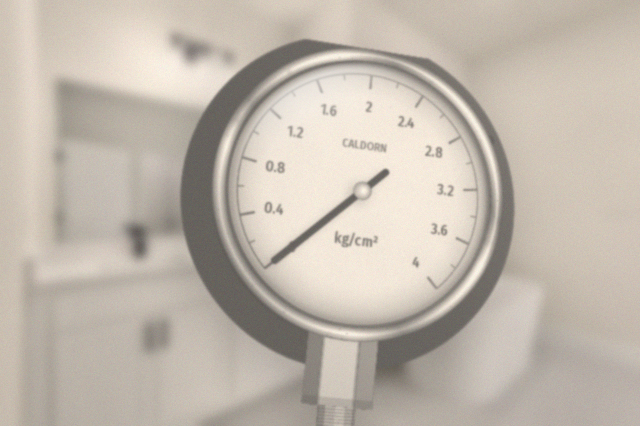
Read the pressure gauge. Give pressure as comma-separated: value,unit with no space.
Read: 0,kg/cm²
